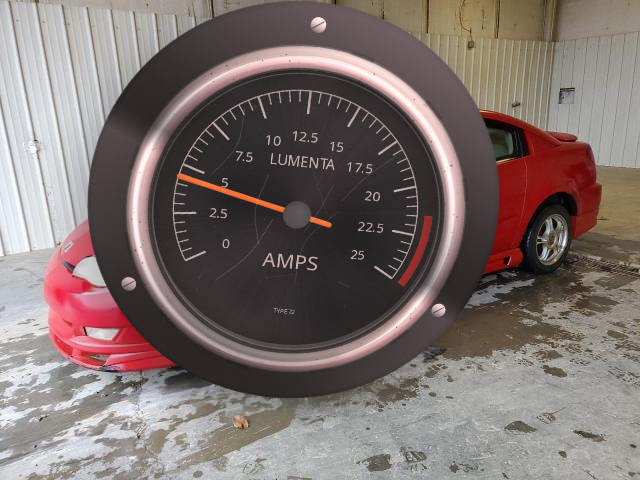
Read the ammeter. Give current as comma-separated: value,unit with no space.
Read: 4.5,A
